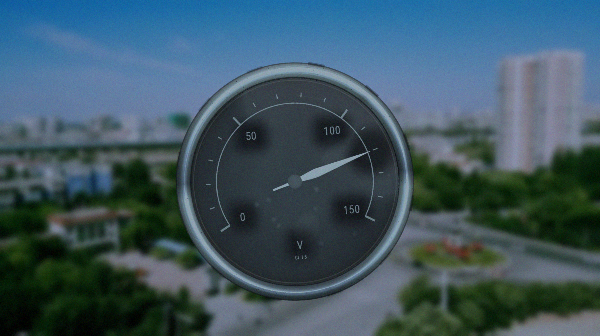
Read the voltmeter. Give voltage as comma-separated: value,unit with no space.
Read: 120,V
